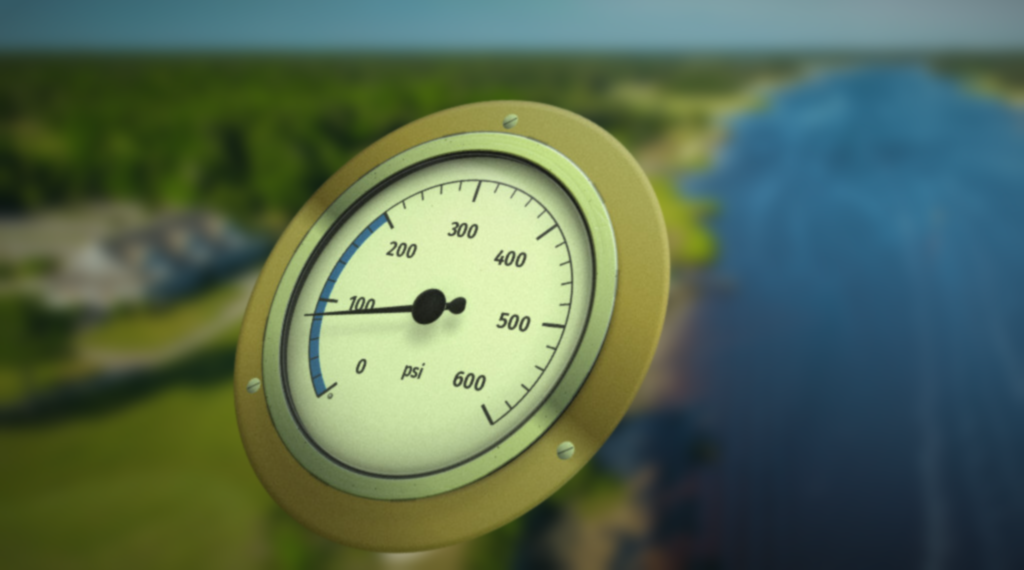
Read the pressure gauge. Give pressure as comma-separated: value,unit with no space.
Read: 80,psi
